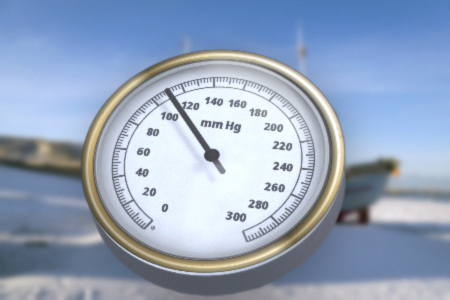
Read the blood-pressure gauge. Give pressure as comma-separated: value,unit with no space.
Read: 110,mmHg
